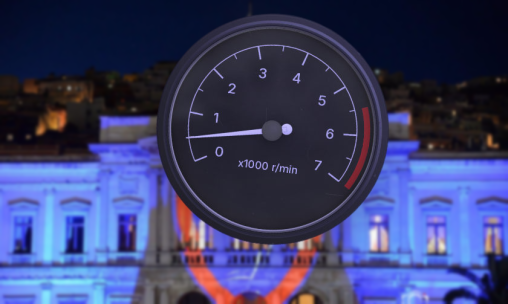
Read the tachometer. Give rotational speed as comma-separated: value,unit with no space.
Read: 500,rpm
